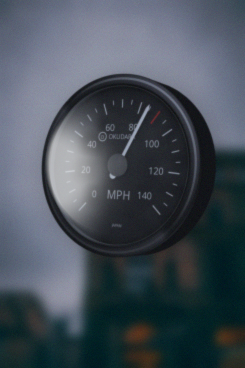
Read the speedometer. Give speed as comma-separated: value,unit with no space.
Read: 85,mph
